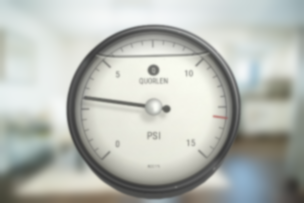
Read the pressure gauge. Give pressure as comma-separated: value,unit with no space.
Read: 3,psi
